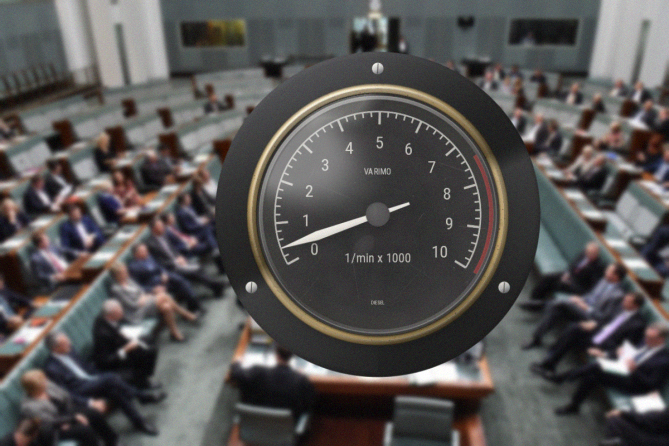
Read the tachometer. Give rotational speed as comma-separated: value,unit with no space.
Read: 400,rpm
